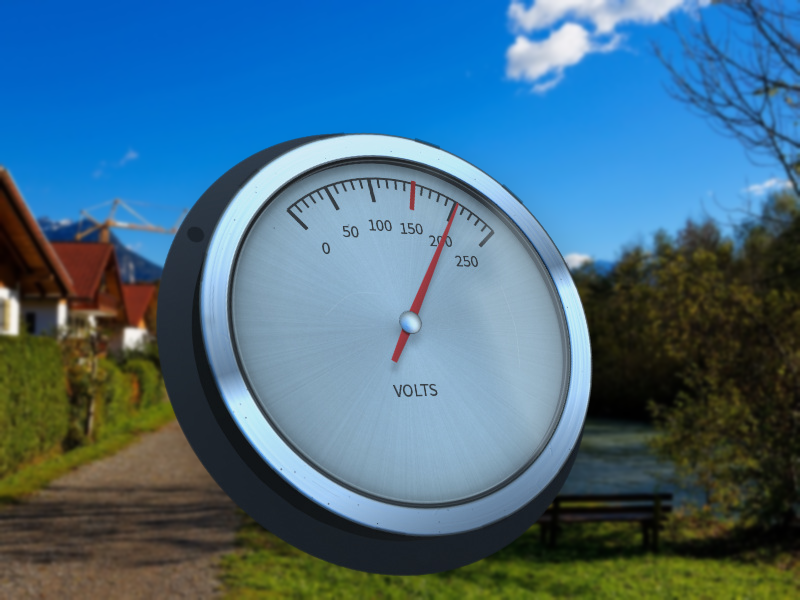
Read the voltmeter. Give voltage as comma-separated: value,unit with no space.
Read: 200,V
